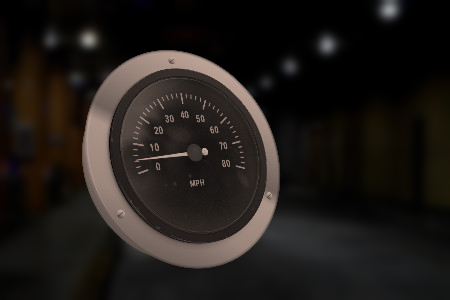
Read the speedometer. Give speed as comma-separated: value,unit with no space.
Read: 4,mph
